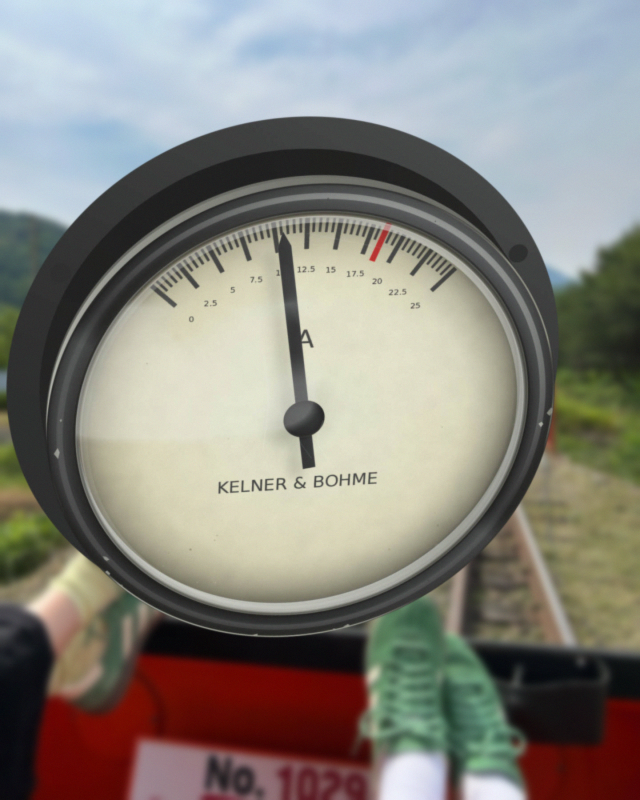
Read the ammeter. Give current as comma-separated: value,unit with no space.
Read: 10.5,A
